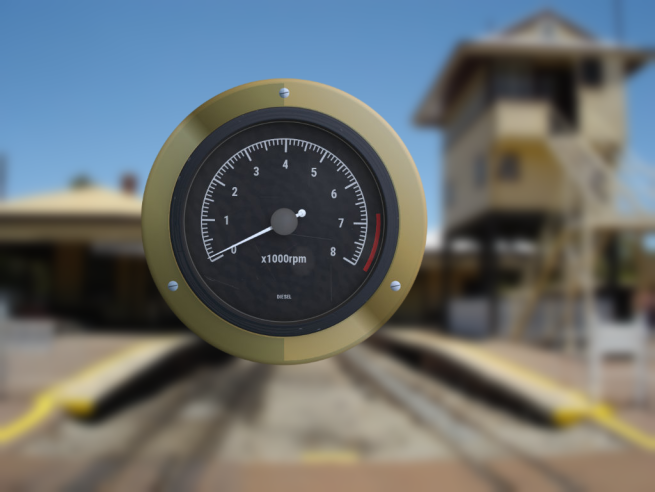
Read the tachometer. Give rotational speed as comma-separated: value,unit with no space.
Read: 100,rpm
